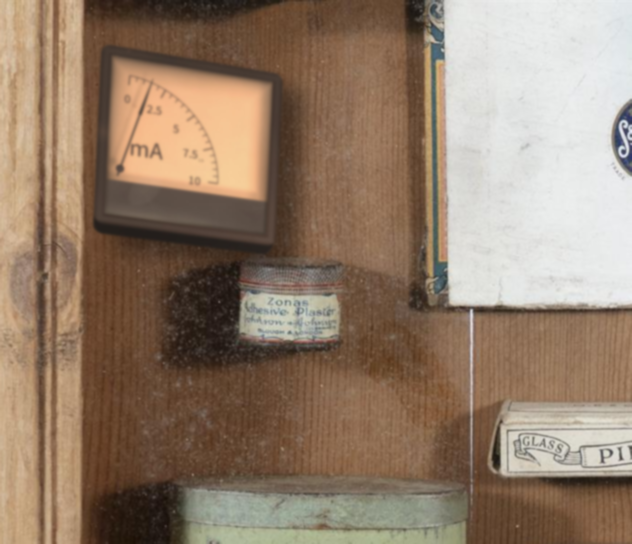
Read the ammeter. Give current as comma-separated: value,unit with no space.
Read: 1.5,mA
